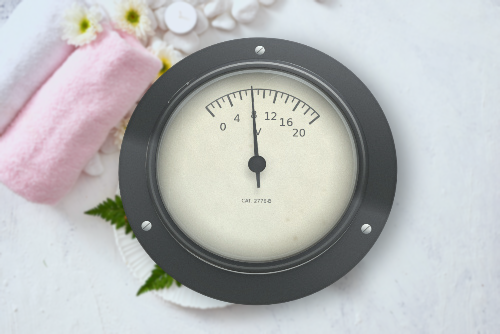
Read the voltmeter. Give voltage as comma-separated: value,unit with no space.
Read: 8,V
